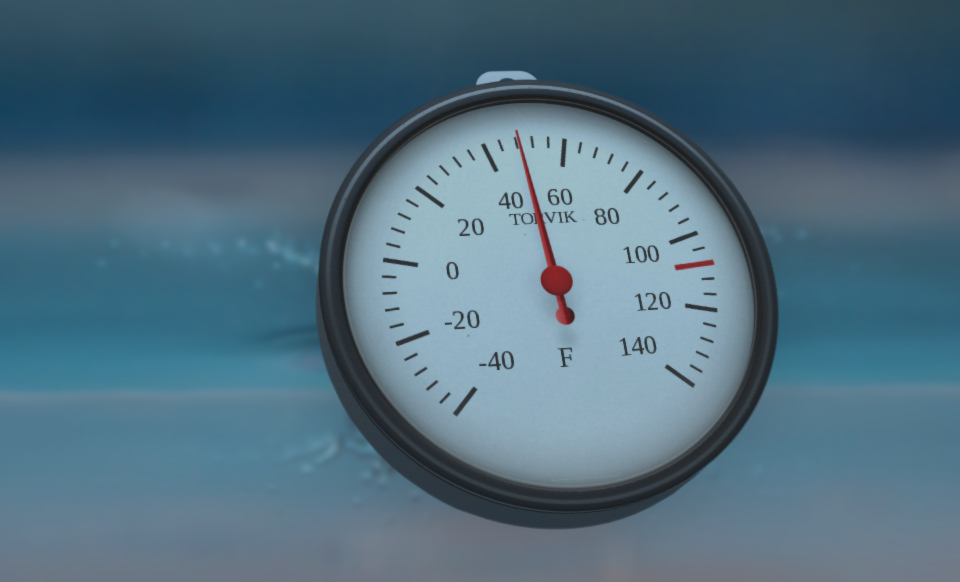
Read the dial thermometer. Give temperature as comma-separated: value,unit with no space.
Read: 48,°F
